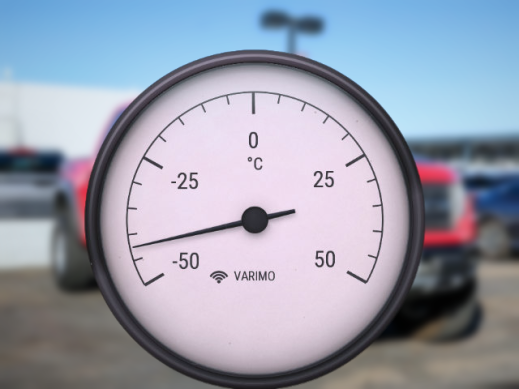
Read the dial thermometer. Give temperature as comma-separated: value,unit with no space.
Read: -42.5,°C
